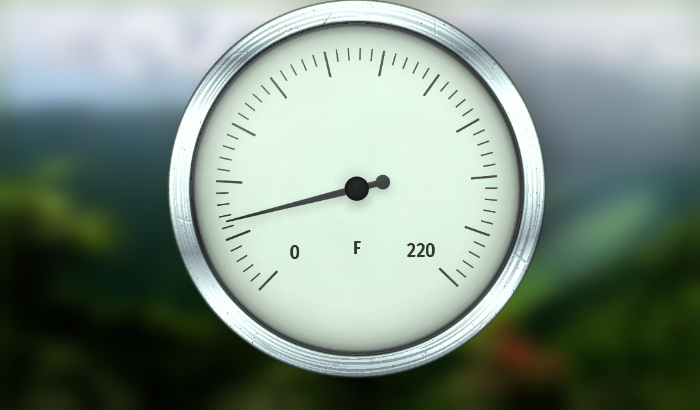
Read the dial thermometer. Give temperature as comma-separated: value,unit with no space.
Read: 26,°F
